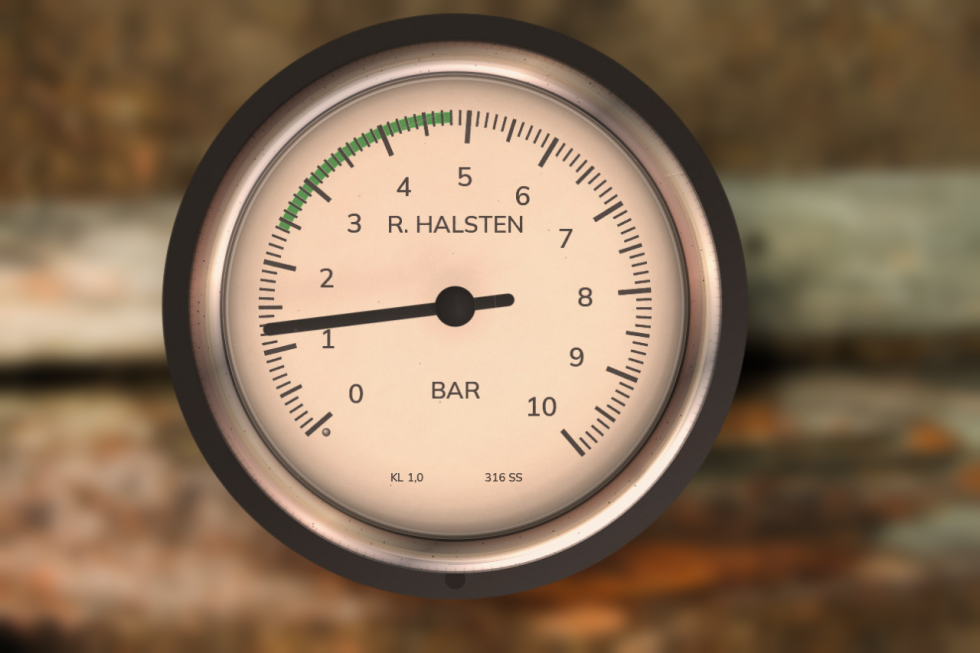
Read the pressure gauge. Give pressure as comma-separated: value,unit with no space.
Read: 1.25,bar
